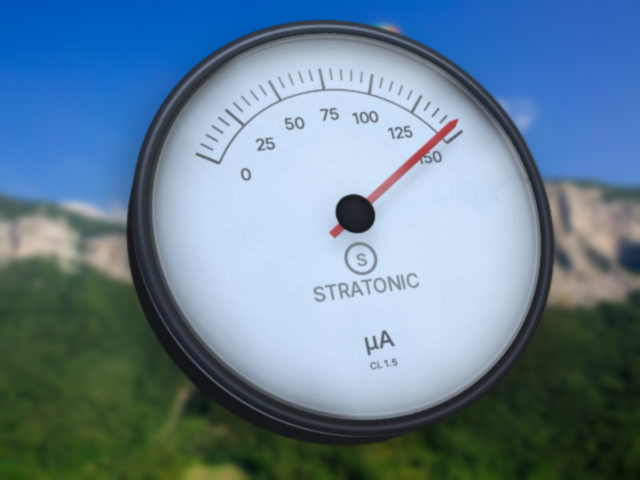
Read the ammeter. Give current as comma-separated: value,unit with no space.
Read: 145,µA
